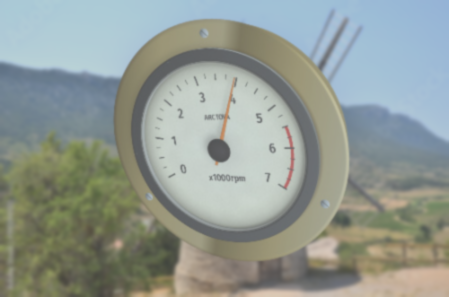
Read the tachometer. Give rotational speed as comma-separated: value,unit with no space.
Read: 4000,rpm
